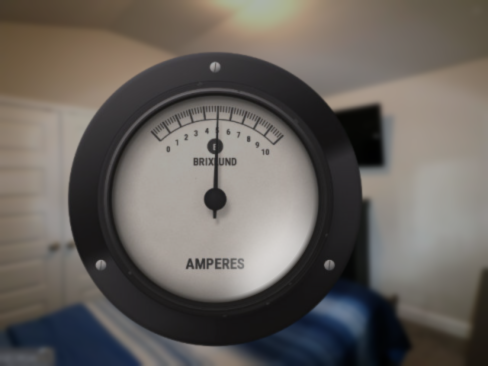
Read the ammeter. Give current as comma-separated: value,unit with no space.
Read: 5,A
